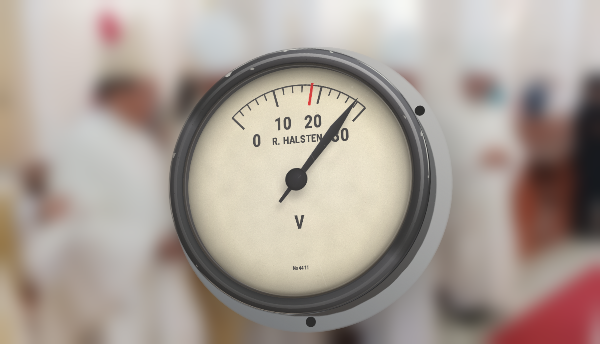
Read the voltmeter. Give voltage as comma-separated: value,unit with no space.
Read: 28,V
